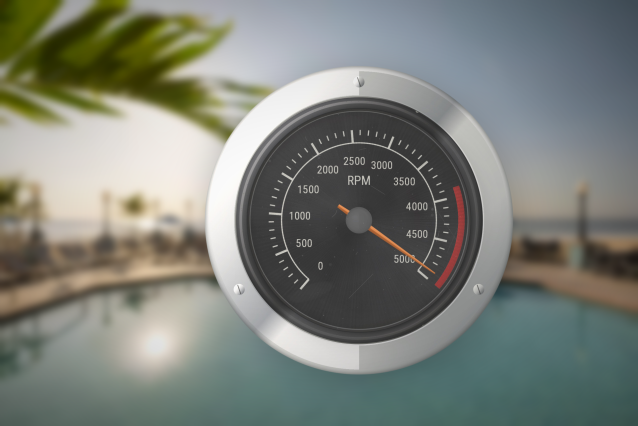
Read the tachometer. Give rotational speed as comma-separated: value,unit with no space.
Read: 4900,rpm
